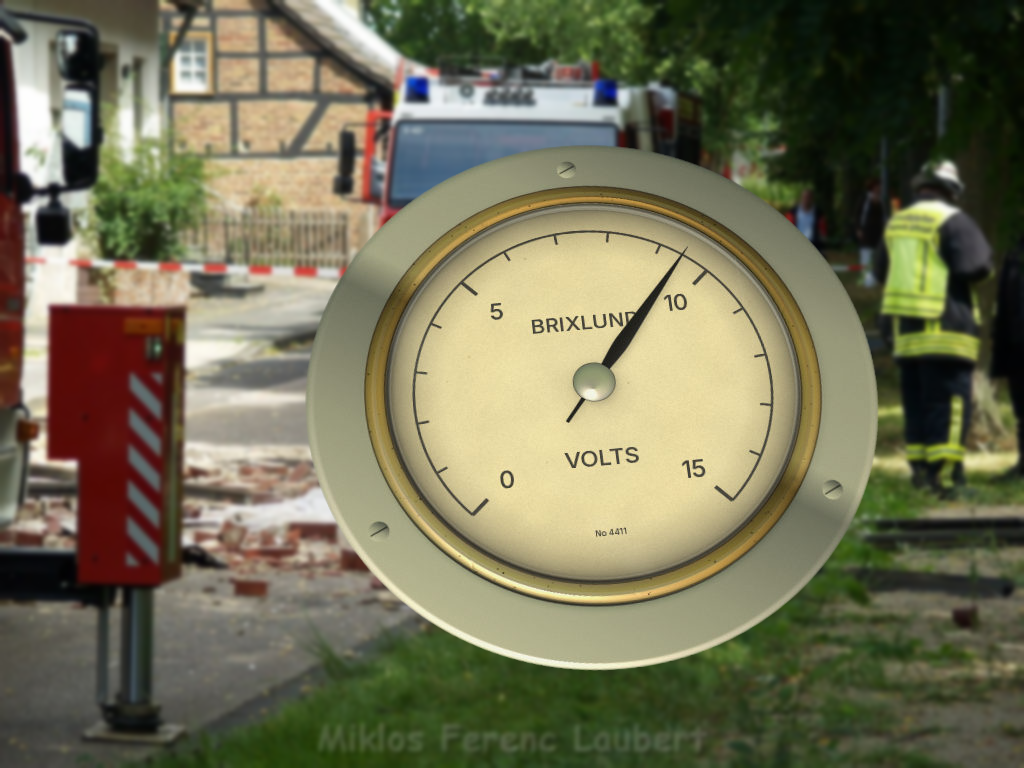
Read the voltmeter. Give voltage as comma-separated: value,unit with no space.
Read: 9.5,V
